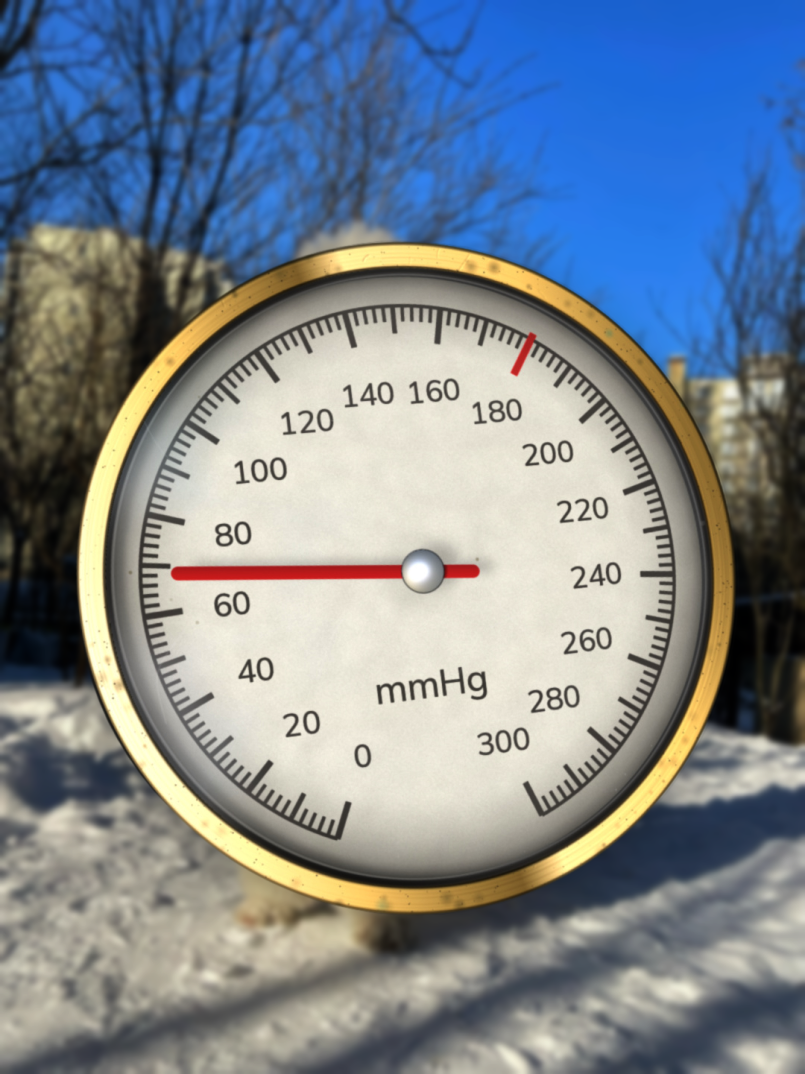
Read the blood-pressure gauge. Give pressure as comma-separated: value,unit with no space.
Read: 68,mmHg
